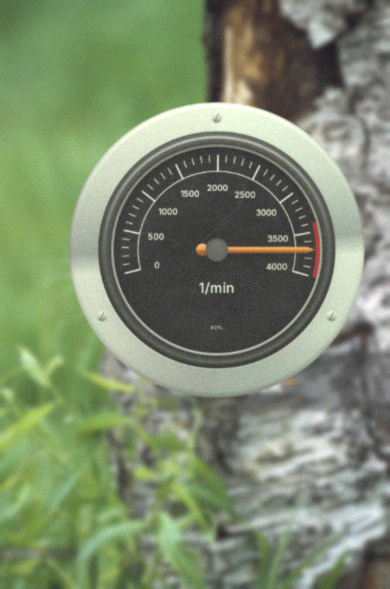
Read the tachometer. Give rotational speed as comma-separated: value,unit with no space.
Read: 3700,rpm
